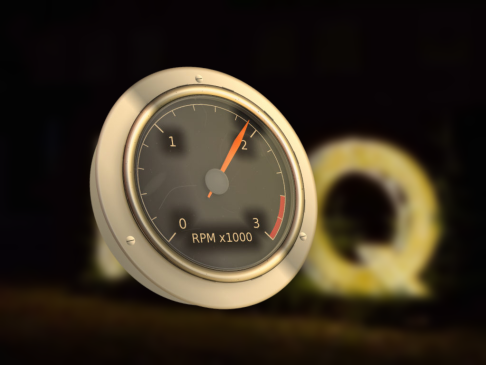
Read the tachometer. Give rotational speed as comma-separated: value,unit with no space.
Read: 1900,rpm
